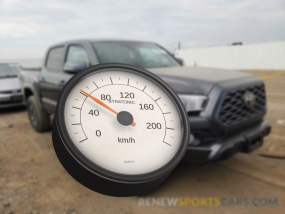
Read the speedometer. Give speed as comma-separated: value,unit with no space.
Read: 60,km/h
